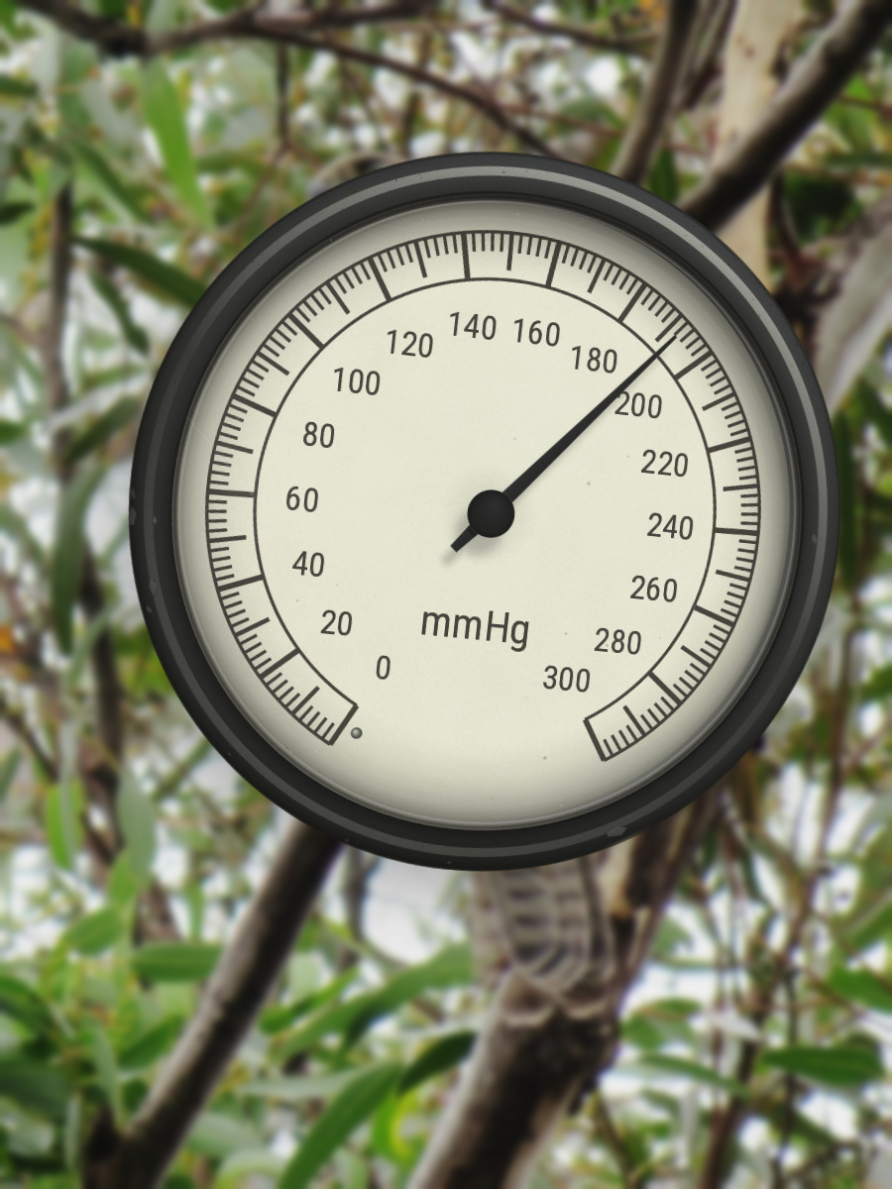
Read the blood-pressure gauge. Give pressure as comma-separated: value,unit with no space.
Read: 192,mmHg
